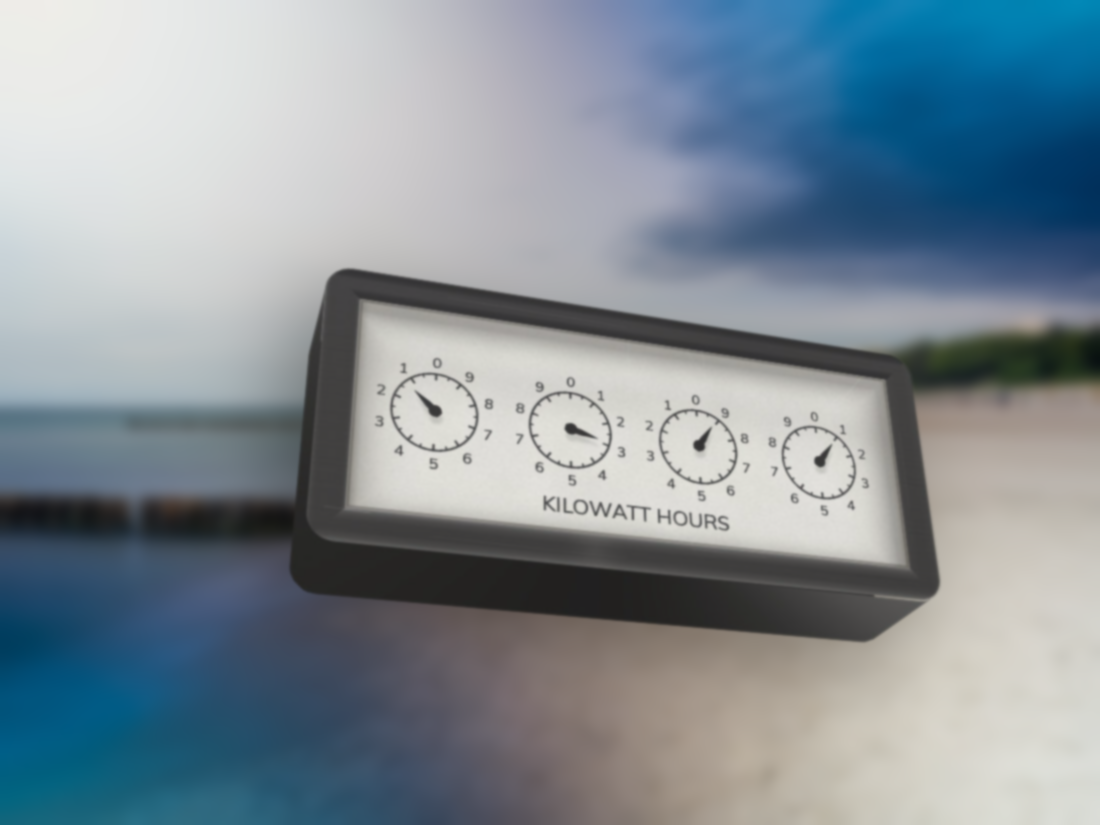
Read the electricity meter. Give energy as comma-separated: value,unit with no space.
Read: 1291,kWh
